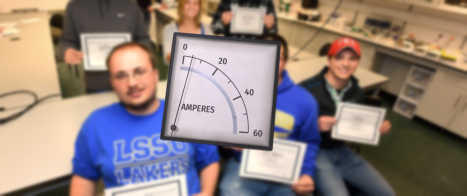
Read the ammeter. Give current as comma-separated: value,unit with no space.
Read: 5,A
